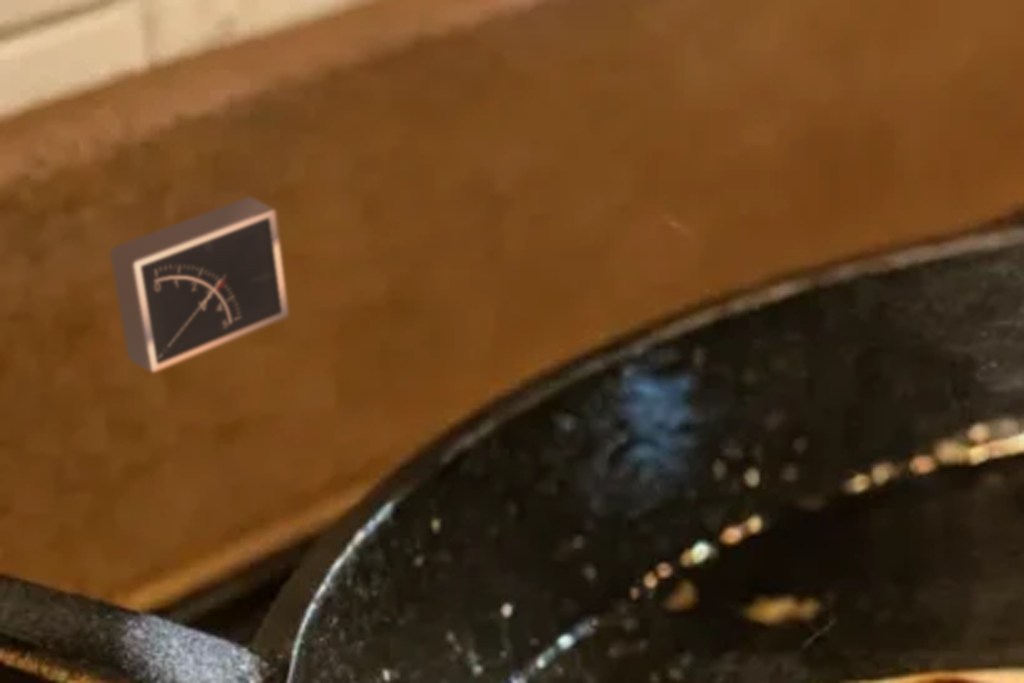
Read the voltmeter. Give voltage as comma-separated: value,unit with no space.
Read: 3,V
